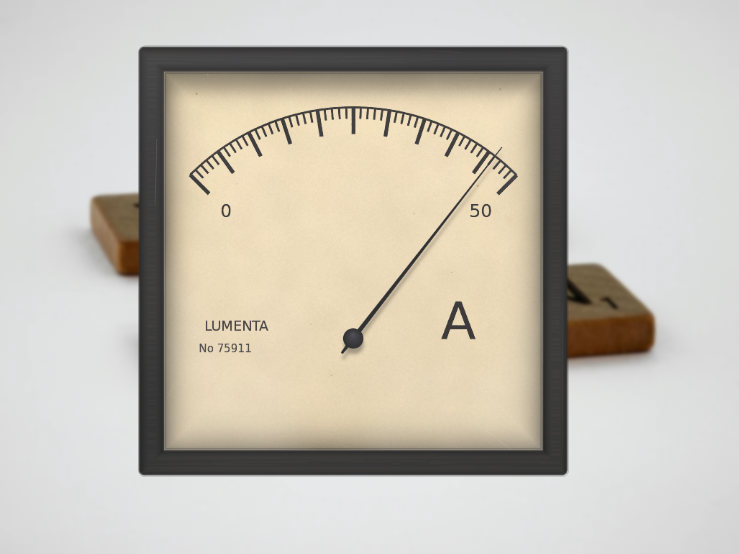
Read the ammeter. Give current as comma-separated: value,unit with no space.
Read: 46,A
